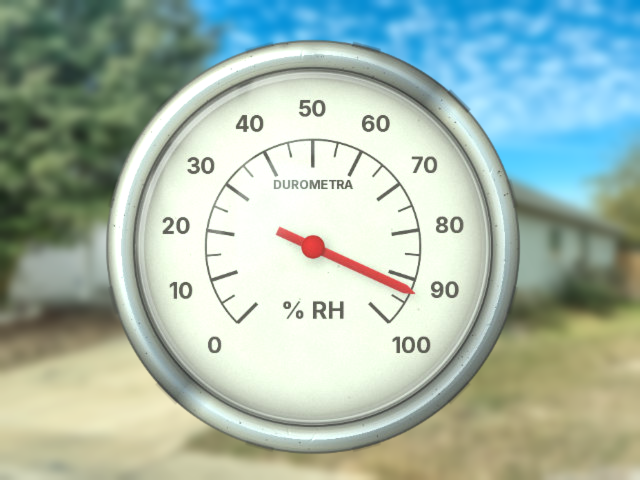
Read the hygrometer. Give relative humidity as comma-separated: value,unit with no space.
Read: 92.5,%
